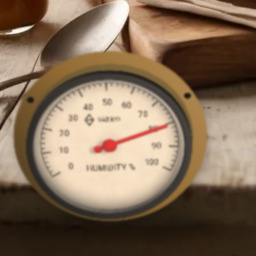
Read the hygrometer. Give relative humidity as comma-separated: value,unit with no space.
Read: 80,%
